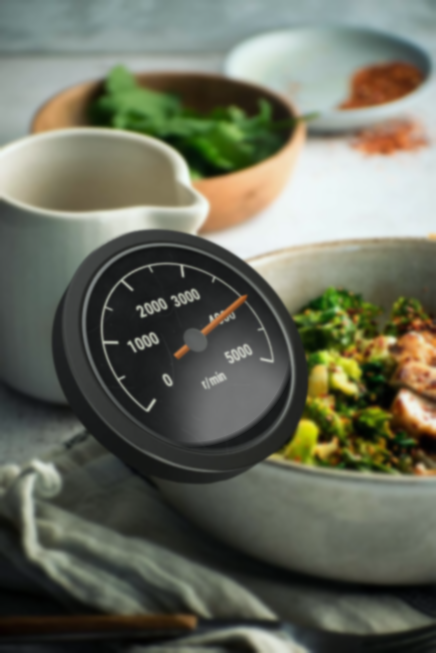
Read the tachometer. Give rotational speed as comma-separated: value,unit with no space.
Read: 4000,rpm
